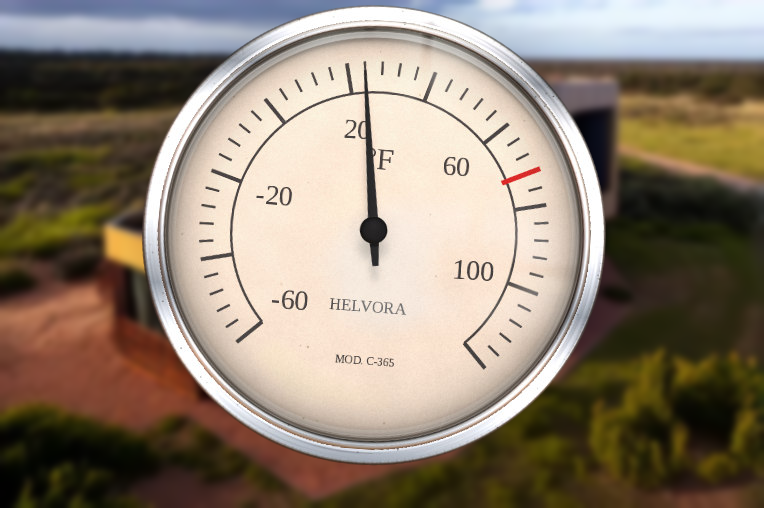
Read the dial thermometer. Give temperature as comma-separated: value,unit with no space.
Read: 24,°F
